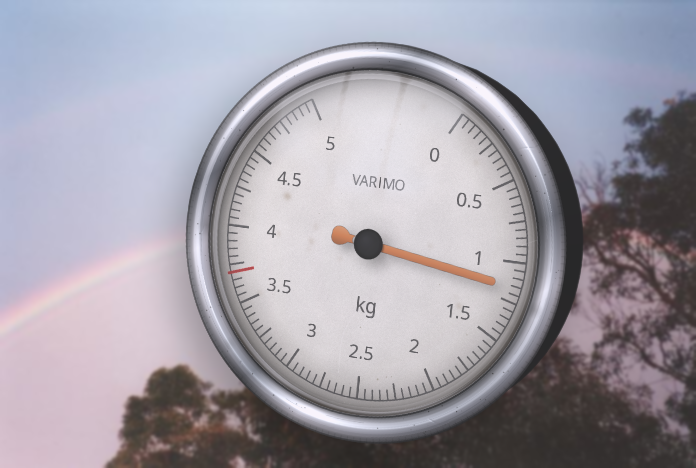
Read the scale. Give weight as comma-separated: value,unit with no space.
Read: 1.15,kg
